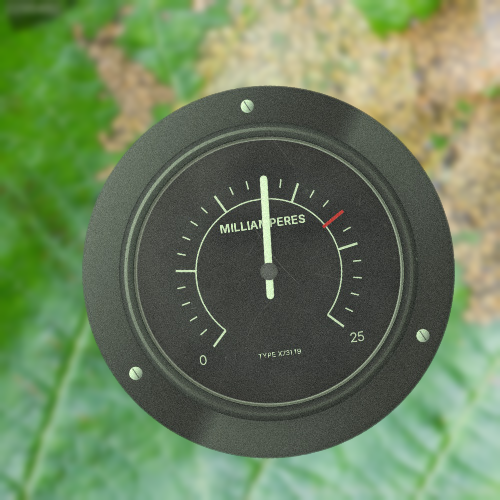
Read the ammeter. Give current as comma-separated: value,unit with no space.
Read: 13,mA
